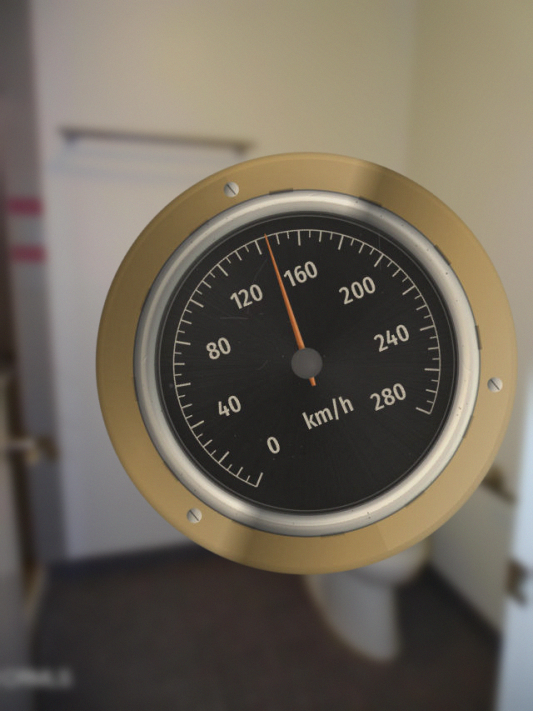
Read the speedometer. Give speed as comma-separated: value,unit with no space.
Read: 145,km/h
